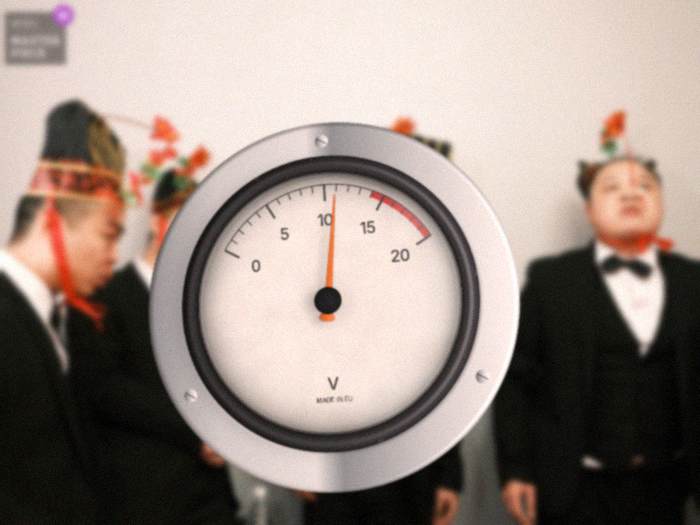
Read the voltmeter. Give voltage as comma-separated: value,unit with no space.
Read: 11,V
